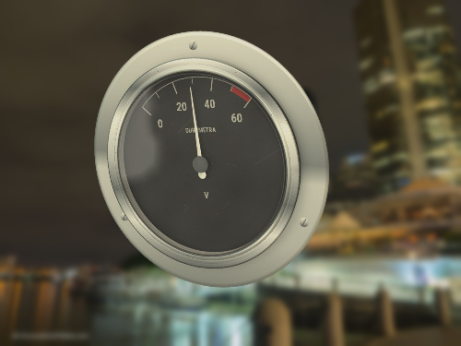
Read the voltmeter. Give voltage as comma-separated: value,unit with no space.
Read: 30,V
